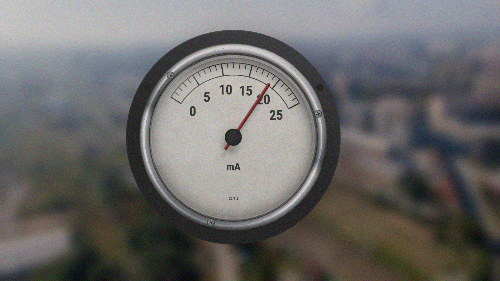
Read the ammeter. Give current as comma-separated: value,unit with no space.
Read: 19,mA
